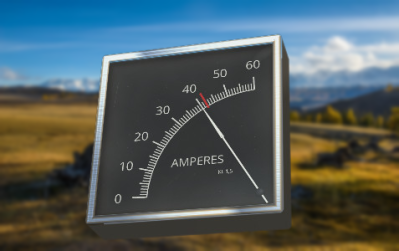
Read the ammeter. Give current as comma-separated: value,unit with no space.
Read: 40,A
